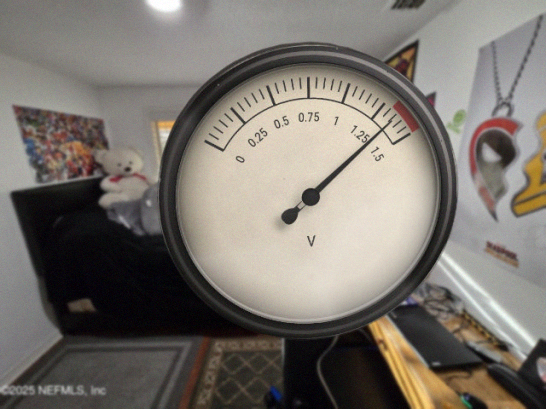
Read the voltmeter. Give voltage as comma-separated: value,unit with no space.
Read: 1.35,V
